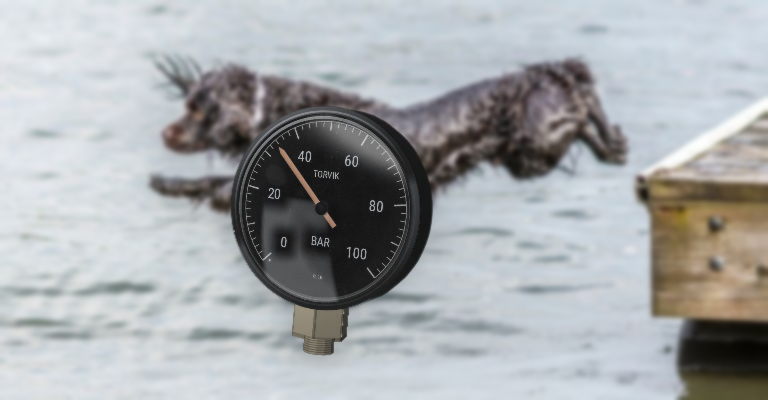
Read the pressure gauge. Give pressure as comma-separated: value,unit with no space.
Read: 34,bar
